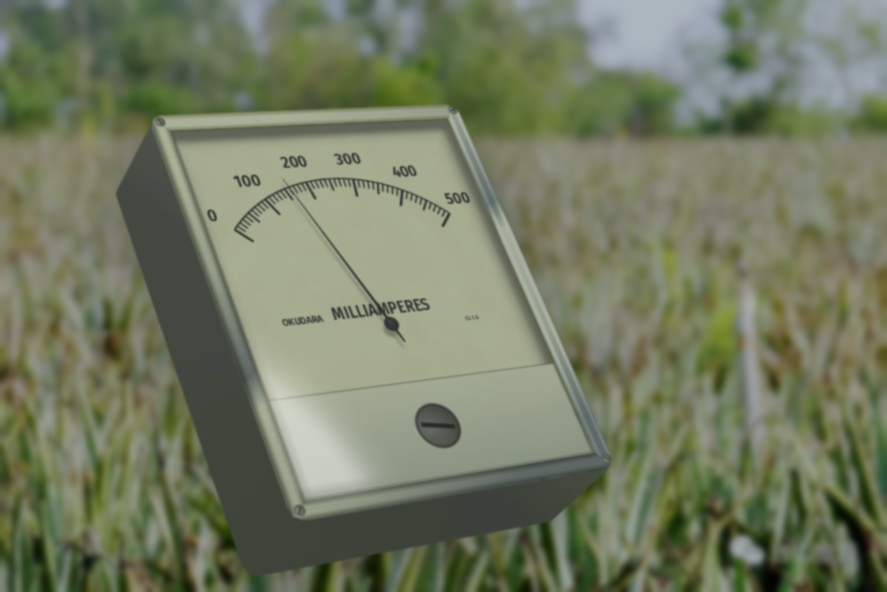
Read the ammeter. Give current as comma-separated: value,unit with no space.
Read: 150,mA
